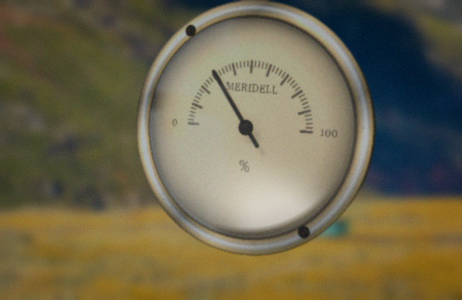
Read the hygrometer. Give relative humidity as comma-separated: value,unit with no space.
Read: 30,%
